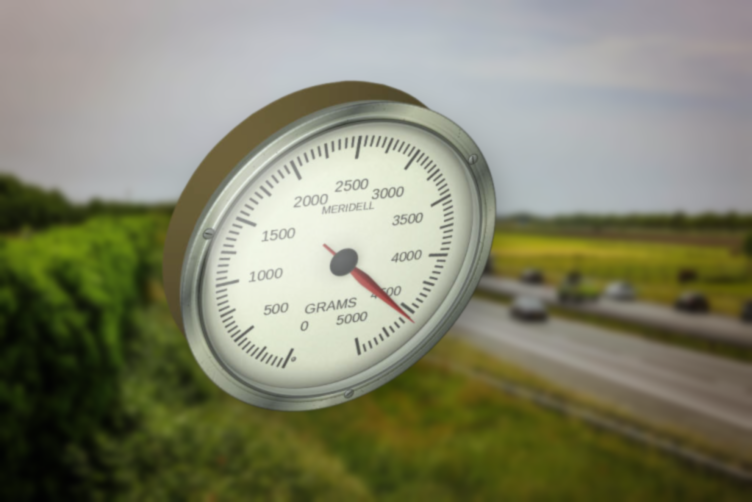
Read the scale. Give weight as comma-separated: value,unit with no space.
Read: 4550,g
